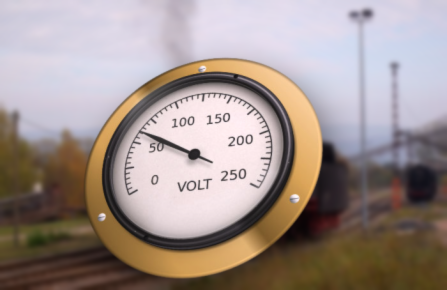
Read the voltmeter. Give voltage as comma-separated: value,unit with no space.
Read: 60,V
